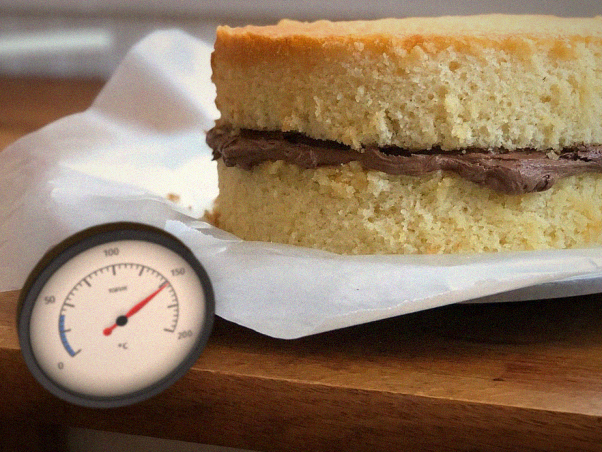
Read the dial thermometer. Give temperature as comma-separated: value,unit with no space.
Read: 150,°C
